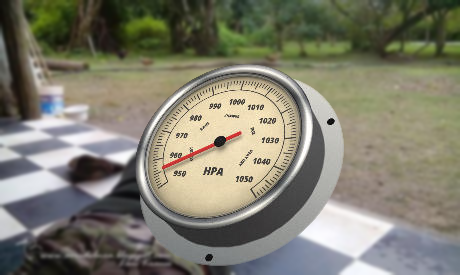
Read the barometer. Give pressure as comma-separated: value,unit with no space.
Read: 955,hPa
